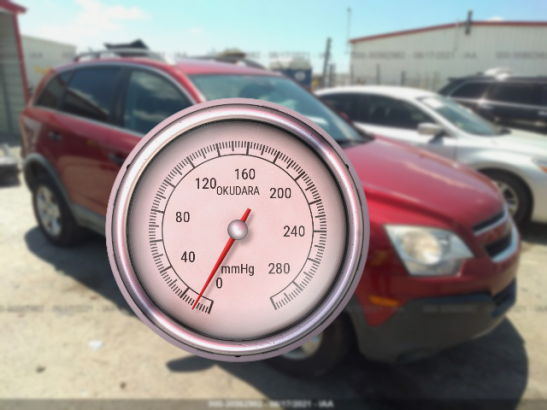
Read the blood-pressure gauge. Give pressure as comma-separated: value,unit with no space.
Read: 10,mmHg
